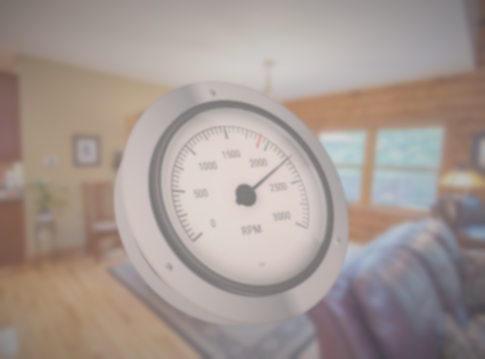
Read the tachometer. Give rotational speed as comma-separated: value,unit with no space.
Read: 2250,rpm
